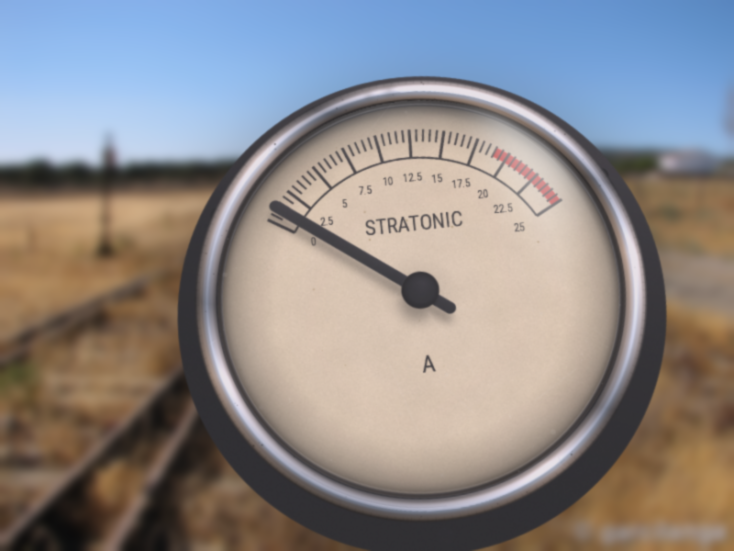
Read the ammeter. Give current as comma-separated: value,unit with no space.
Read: 1,A
